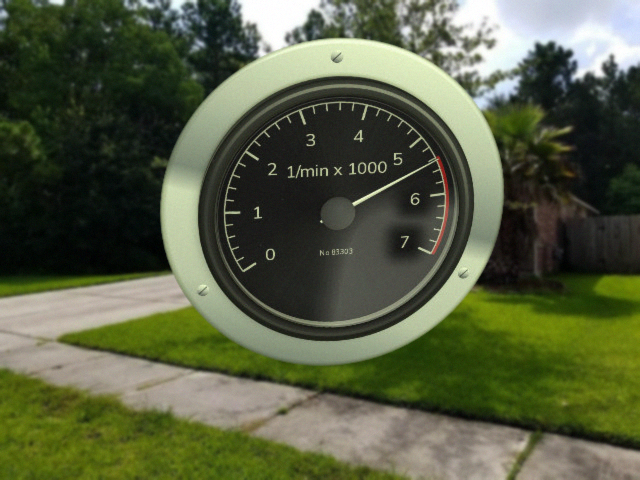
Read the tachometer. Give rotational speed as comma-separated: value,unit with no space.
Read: 5400,rpm
